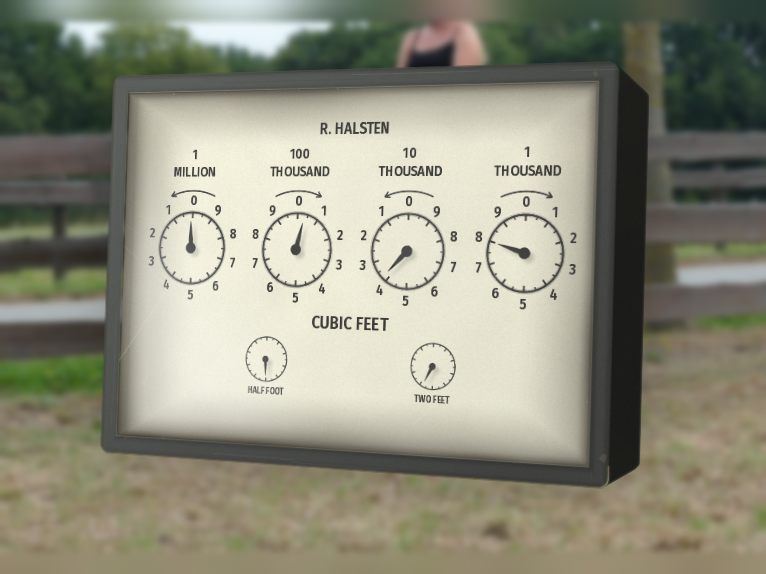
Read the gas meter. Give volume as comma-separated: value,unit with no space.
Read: 3800,ft³
